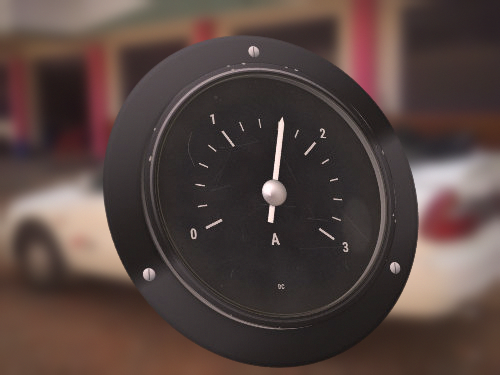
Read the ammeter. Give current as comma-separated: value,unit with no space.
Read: 1.6,A
